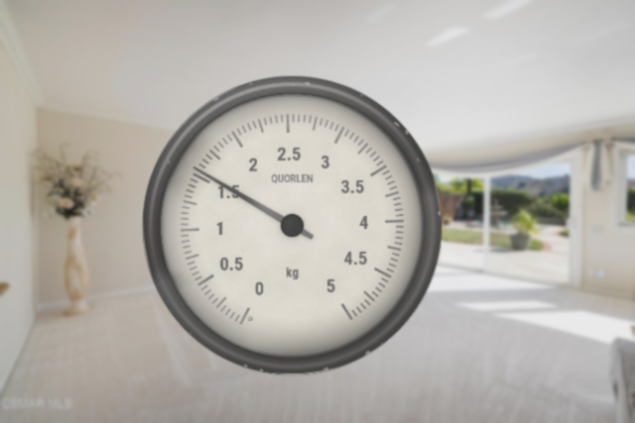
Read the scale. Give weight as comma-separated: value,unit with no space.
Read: 1.55,kg
